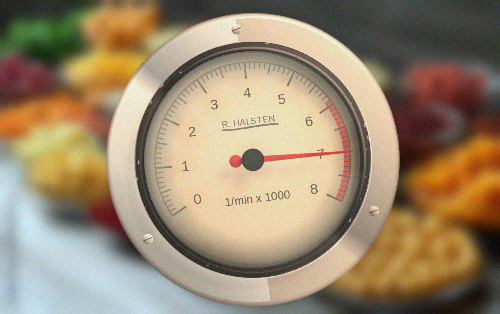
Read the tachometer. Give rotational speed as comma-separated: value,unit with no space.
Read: 7000,rpm
